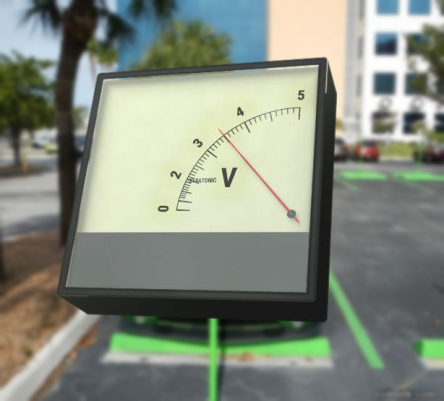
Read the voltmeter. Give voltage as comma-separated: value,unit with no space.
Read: 3.5,V
